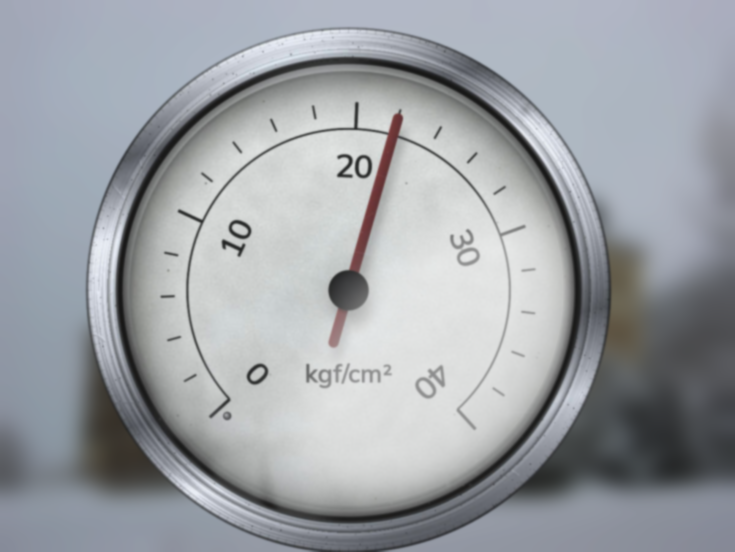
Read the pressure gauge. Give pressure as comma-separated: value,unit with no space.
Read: 22,kg/cm²
